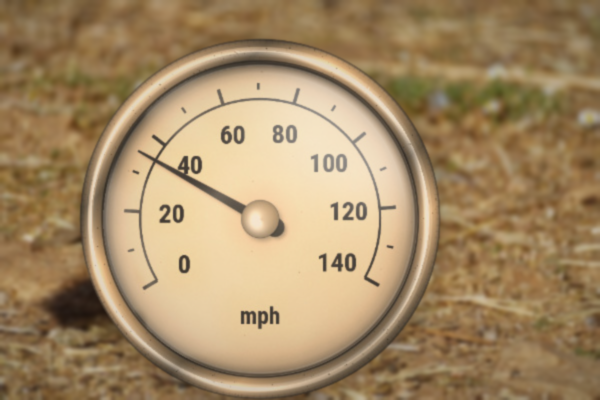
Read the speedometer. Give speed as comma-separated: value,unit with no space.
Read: 35,mph
